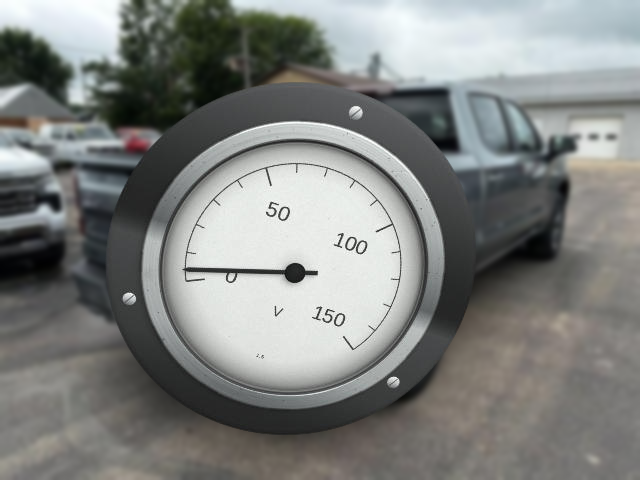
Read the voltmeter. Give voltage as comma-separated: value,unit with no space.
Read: 5,V
